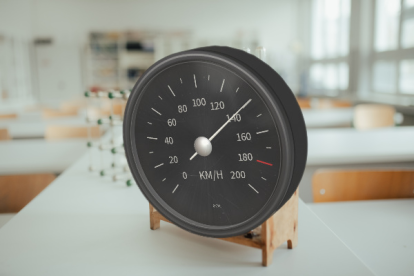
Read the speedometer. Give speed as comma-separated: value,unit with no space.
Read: 140,km/h
